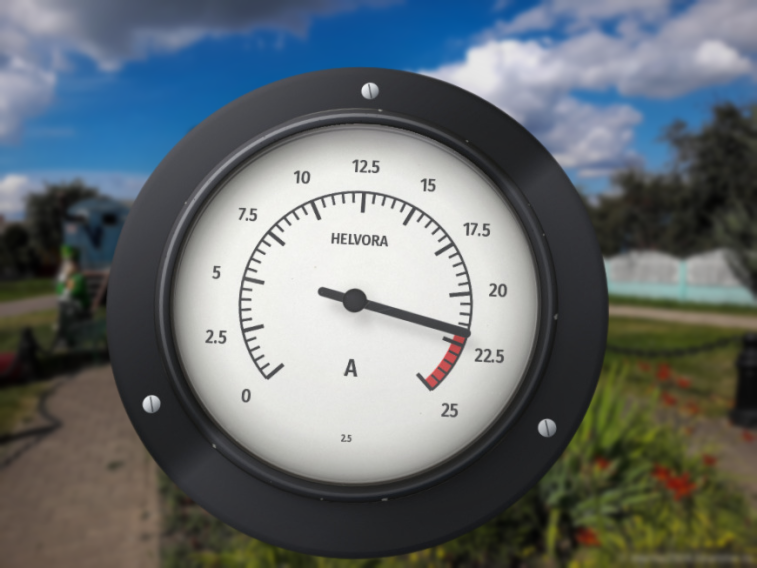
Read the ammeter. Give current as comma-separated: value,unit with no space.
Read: 22,A
